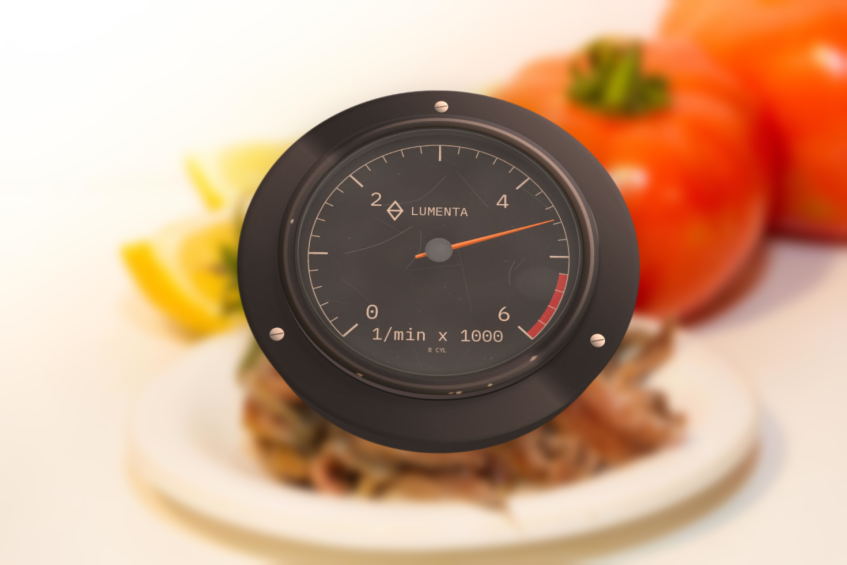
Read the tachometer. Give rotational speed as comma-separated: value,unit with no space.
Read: 4600,rpm
